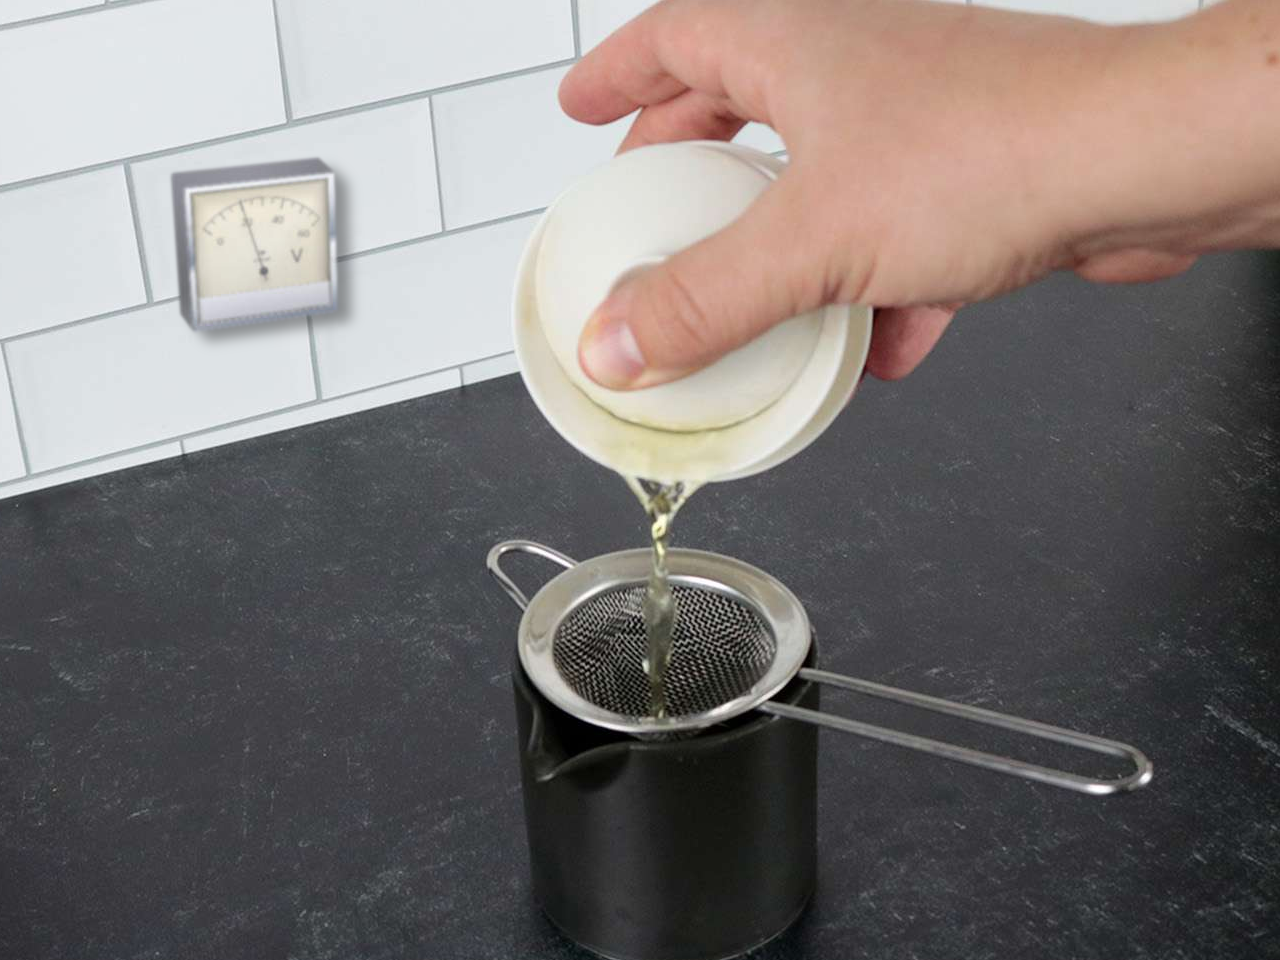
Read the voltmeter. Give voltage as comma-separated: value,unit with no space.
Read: 20,V
